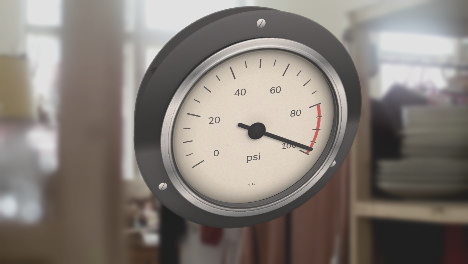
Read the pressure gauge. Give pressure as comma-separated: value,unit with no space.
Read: 97.5,psi
